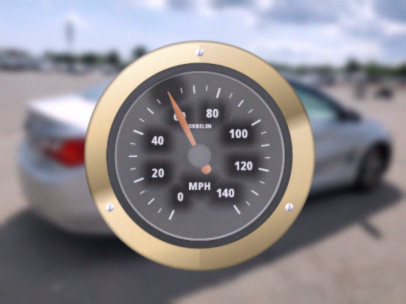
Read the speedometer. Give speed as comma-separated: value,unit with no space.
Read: 60,mph
